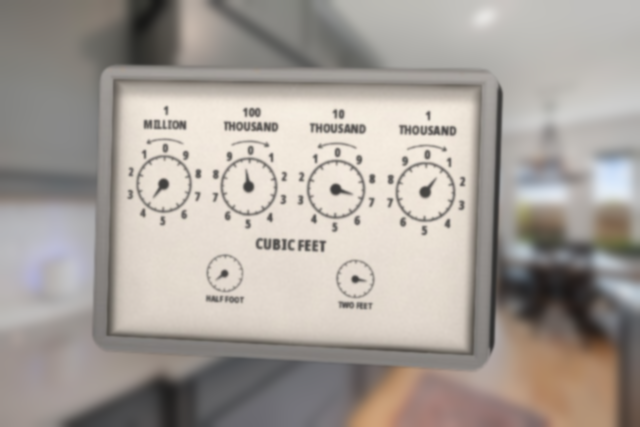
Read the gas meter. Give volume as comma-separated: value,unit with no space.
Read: 397100,ft³
